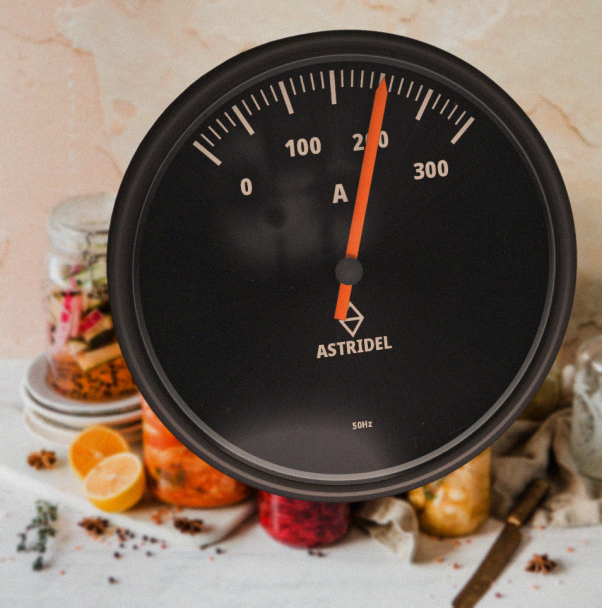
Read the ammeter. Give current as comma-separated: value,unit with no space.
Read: 200,A
